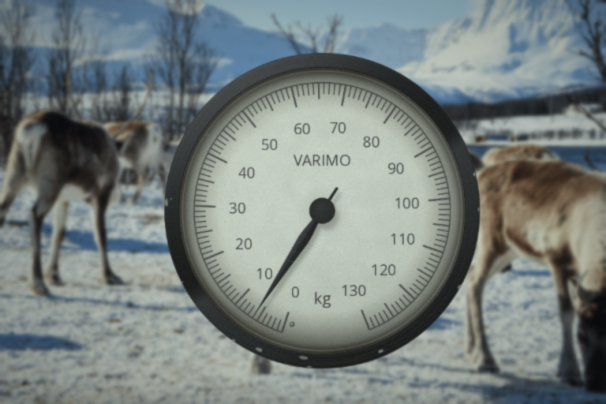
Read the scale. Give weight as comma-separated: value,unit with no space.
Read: 6,kg
